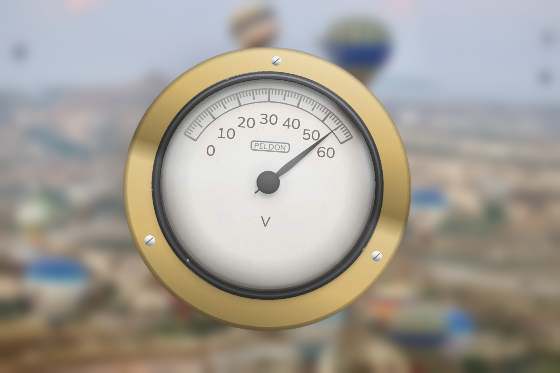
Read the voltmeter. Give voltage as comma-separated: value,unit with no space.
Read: 55,V
